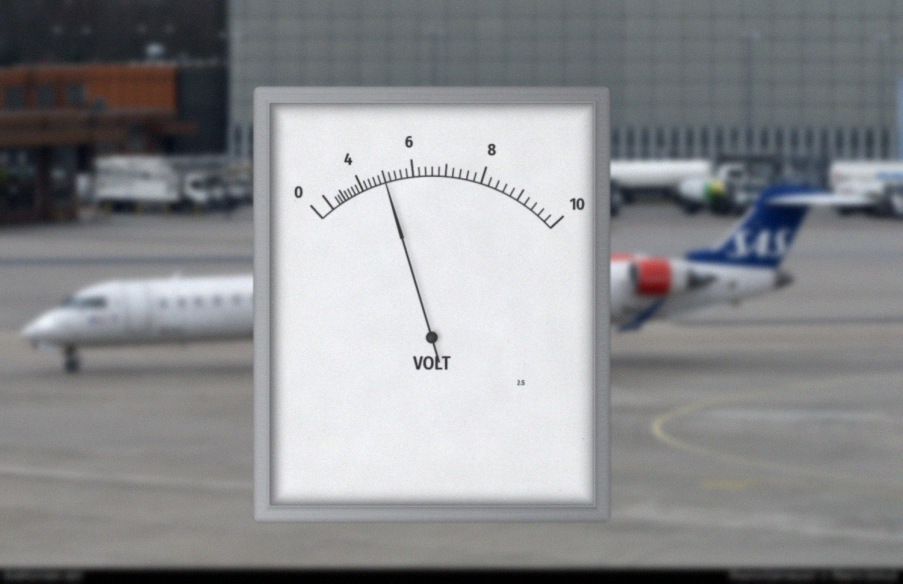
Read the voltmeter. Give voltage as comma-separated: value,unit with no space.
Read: 5,V
